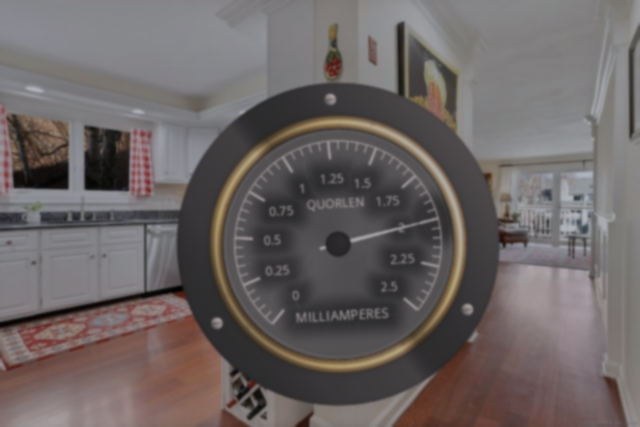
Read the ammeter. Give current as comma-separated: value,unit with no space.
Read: 2,mA
